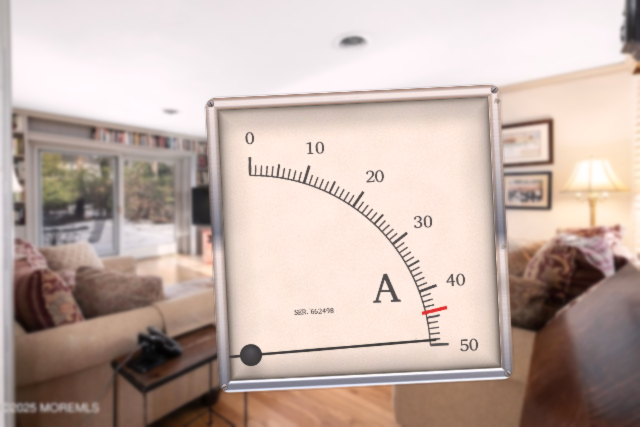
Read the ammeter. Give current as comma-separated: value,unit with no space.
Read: 49,A
